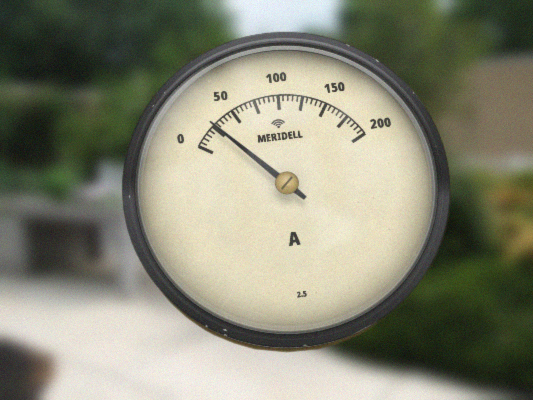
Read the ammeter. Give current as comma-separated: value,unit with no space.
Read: 25,A
